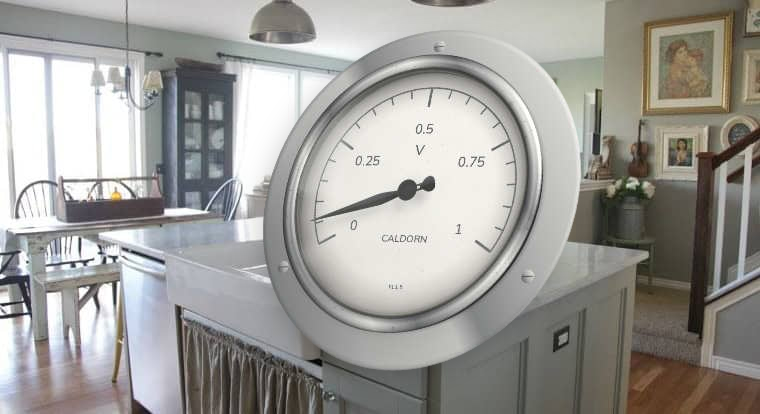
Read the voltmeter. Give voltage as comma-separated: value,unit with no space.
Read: 0.05,V
